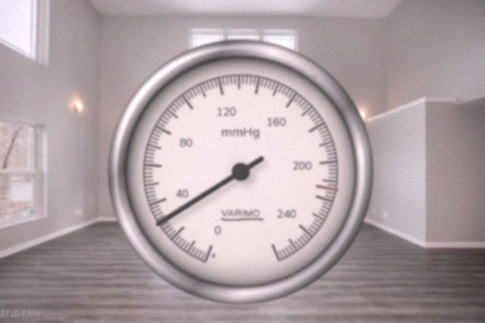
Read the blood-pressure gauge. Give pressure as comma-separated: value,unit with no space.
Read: 30,mmHg
